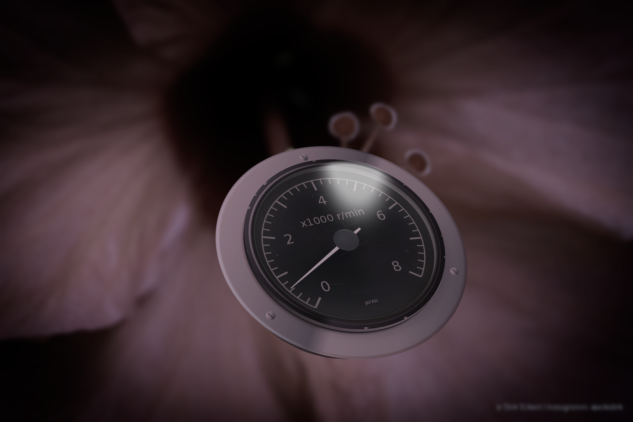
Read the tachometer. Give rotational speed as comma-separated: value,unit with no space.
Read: 600,rpm
